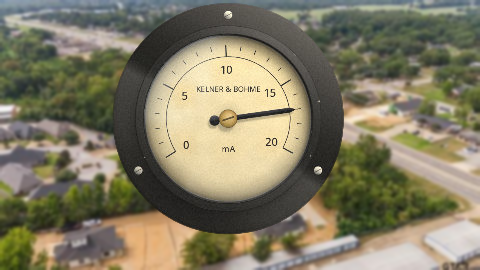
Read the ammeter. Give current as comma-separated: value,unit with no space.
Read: 17,mA
